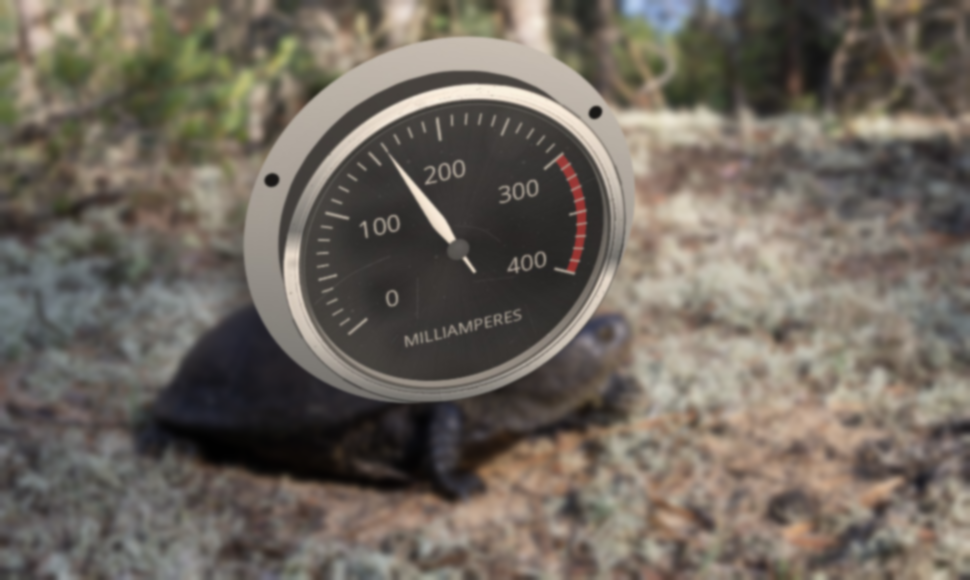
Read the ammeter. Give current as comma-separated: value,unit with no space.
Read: 160,mA
